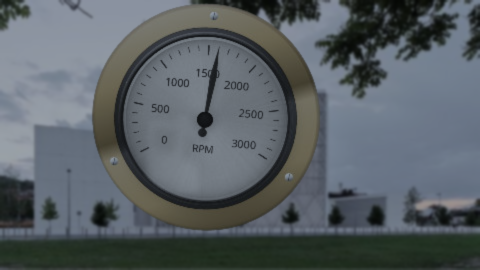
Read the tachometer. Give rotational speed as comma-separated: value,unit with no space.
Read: 1600,rpm
